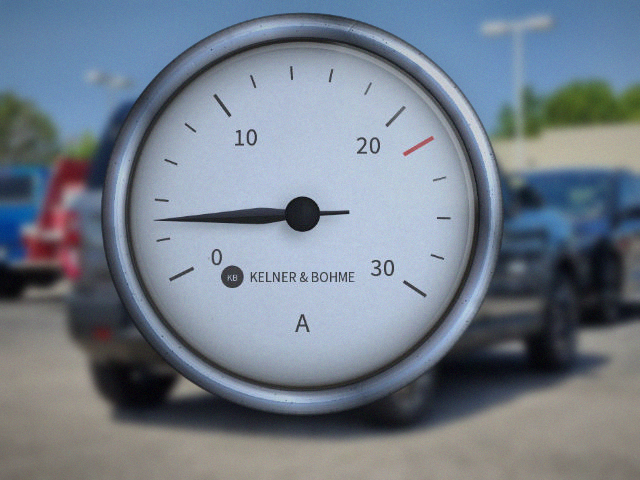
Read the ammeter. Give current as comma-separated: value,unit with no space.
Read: 3,A
